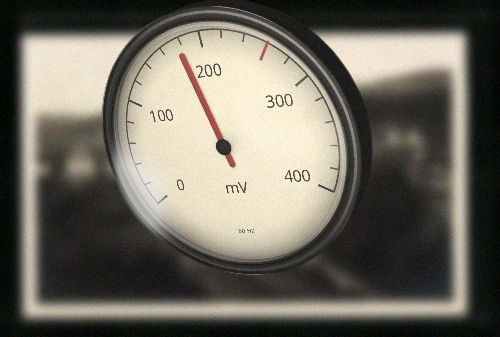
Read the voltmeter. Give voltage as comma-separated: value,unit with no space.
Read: 180,mV
